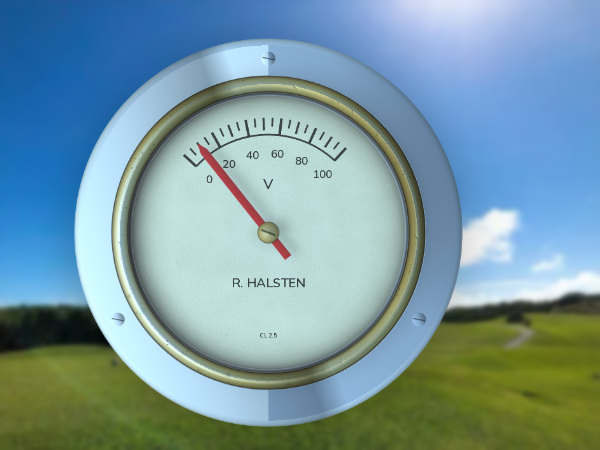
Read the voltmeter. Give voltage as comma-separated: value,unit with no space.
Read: 10,V
